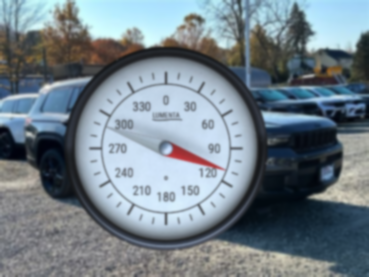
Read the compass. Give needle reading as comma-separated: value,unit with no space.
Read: 110,°
